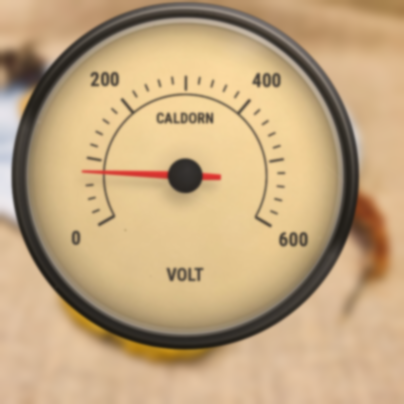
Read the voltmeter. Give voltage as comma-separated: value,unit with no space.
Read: 80,V
